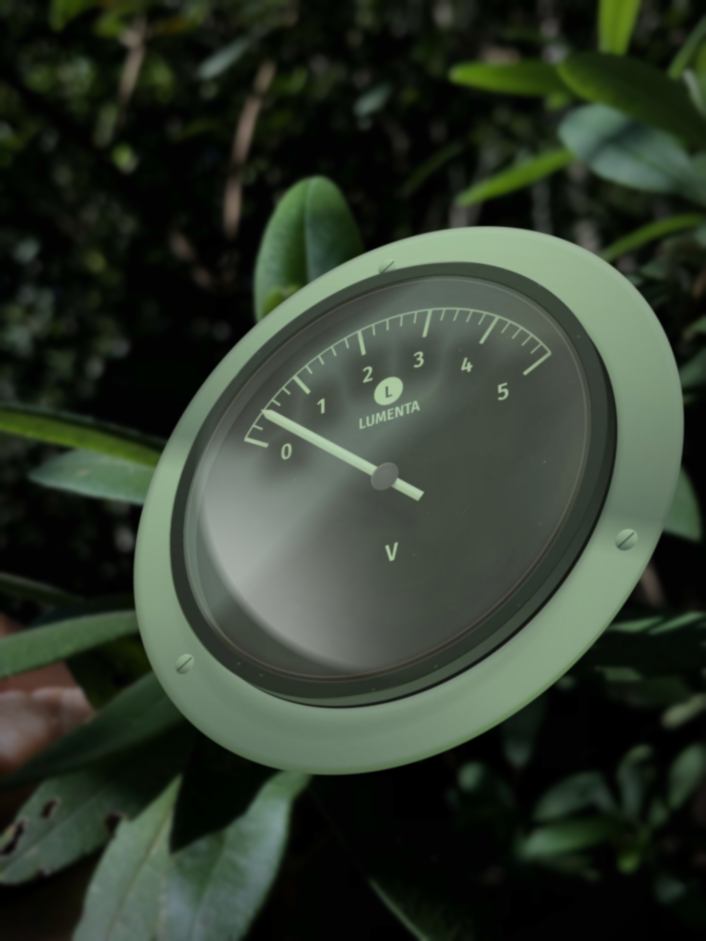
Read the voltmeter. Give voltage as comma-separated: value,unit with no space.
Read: 0.4,V
